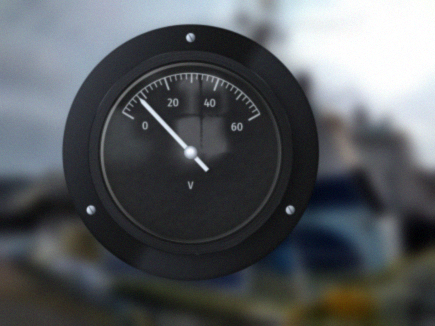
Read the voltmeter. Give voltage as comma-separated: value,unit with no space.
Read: 8,V
